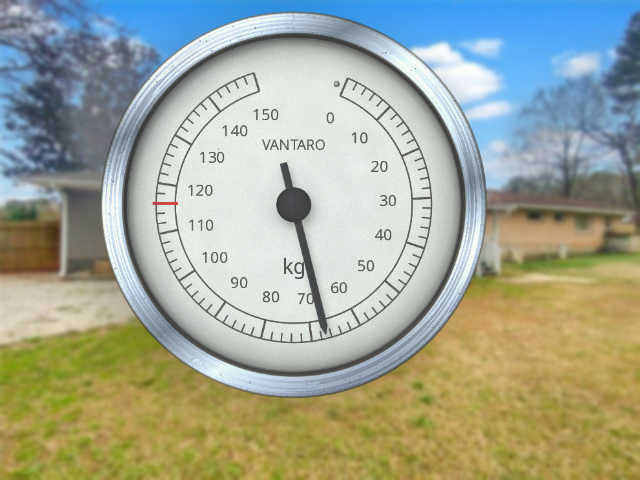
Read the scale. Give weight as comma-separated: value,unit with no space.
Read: 67,kg
